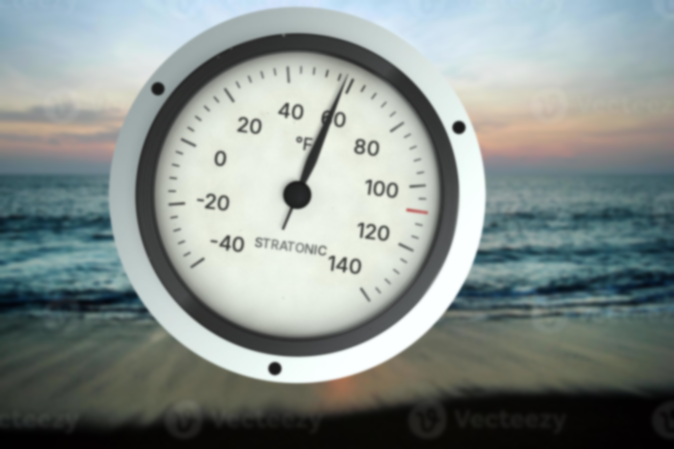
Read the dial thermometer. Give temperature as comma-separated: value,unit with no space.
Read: 58,°F
